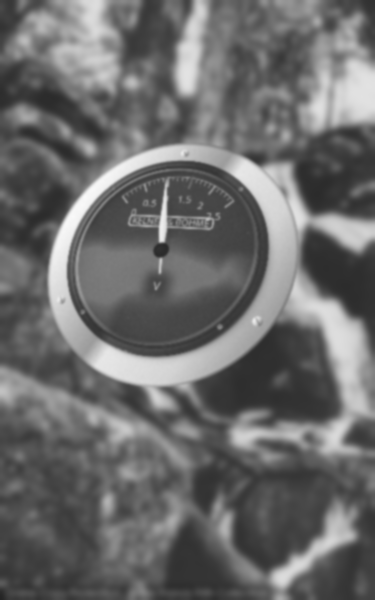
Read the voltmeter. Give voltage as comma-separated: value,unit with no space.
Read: 1,V
